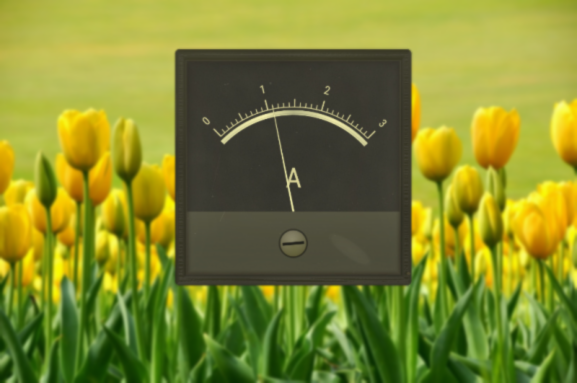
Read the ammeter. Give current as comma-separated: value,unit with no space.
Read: 1.1,A
